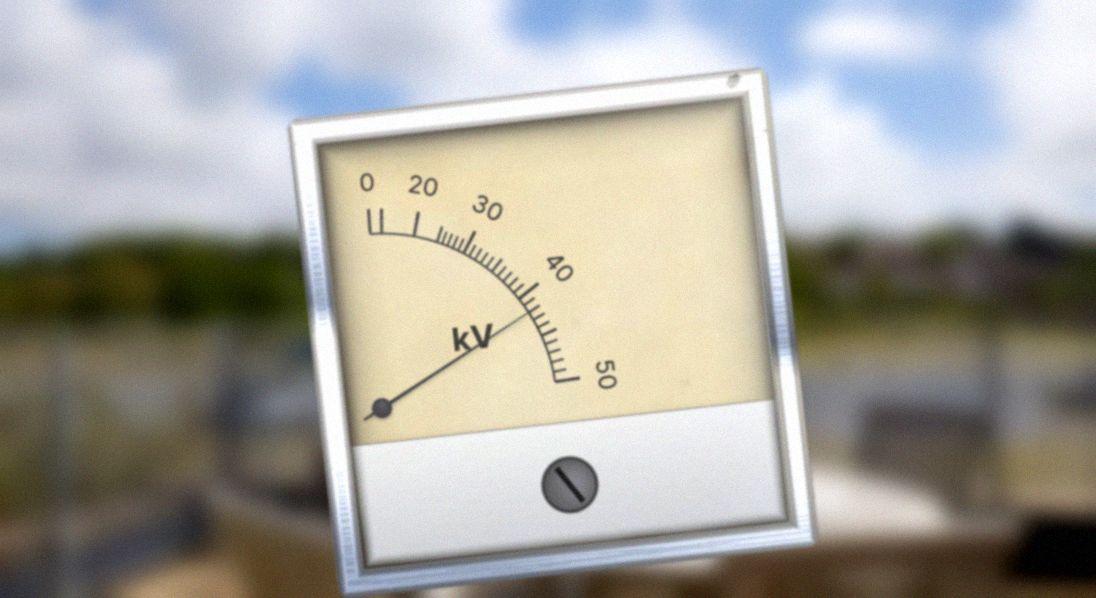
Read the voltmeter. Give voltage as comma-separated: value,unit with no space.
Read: 42,kV
